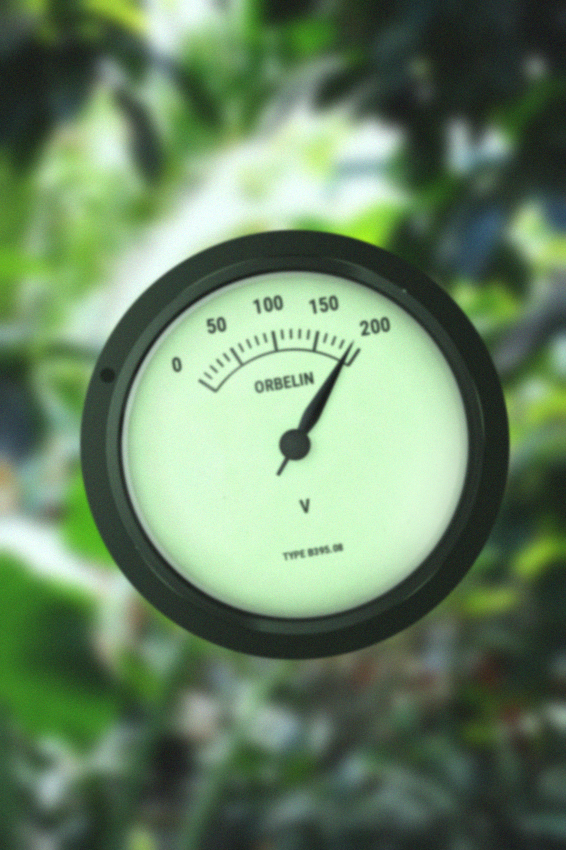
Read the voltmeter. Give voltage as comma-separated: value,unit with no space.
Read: 190,V
